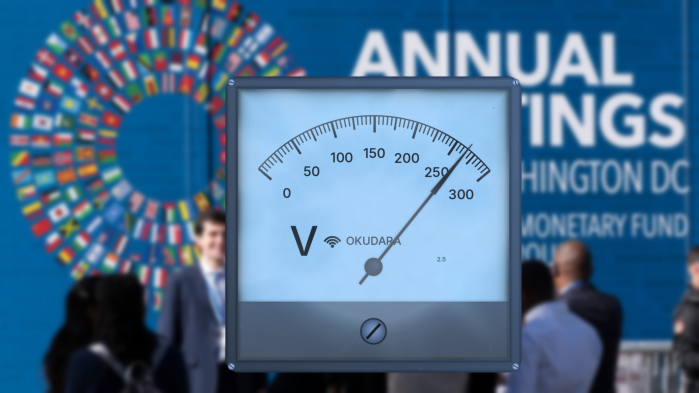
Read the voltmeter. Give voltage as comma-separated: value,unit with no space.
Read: 265,V
